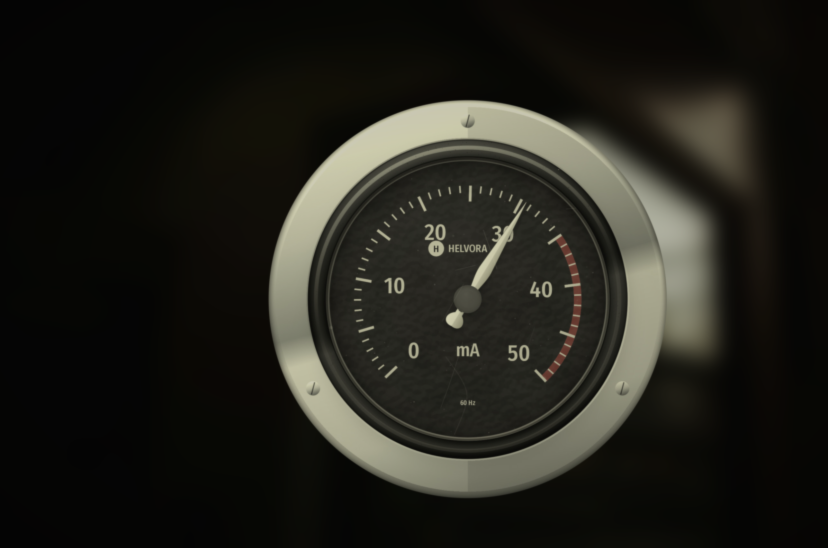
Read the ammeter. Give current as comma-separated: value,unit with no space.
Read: 30.5,mA
